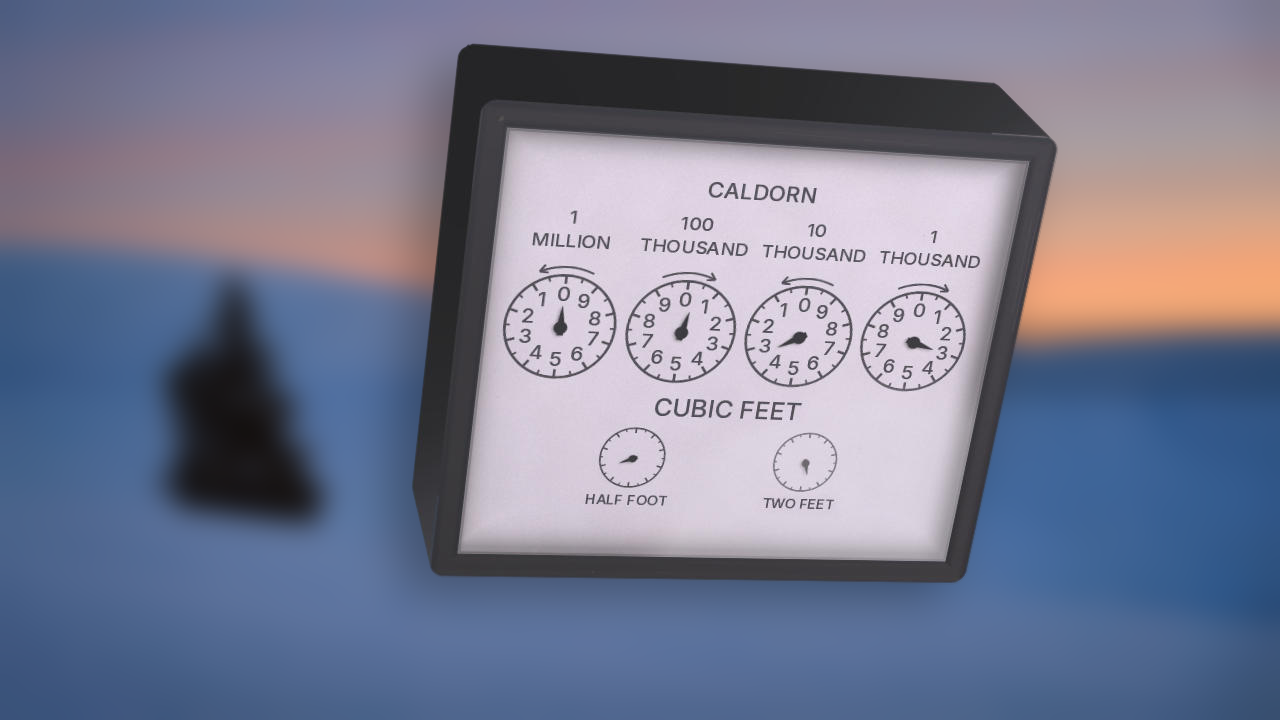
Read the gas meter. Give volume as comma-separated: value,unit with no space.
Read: 3300,ft³
